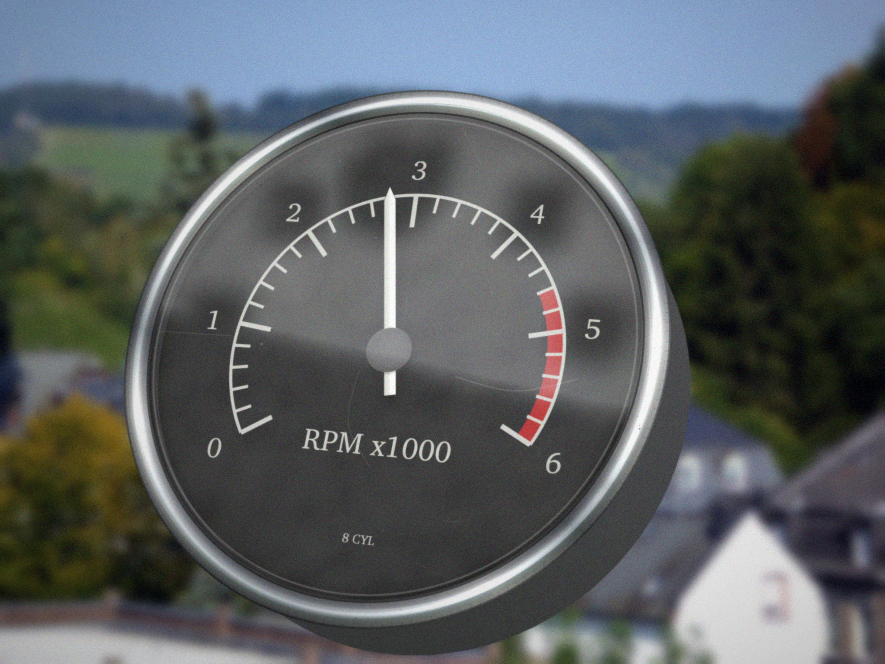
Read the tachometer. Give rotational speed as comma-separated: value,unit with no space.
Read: 2800,rpm
